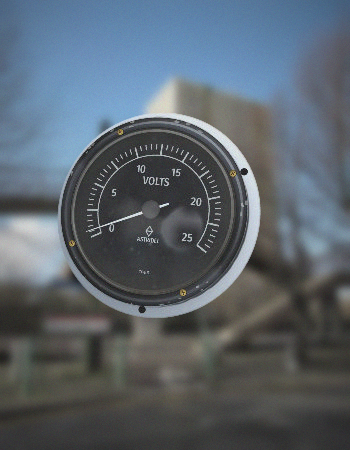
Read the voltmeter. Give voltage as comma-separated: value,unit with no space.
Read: 0.5,V
